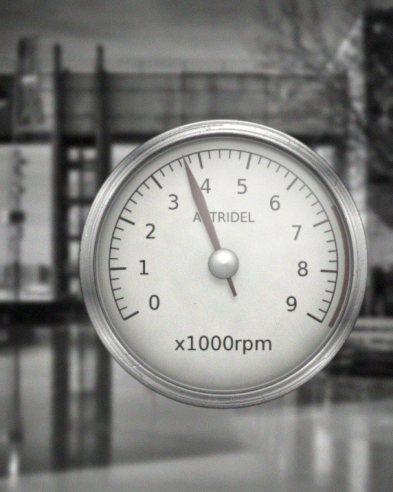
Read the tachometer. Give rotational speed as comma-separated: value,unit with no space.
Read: 3700,rpm
